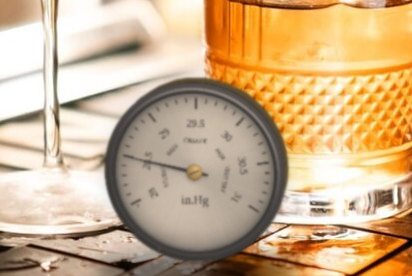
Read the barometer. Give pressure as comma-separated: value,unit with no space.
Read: 28.5,inHg
